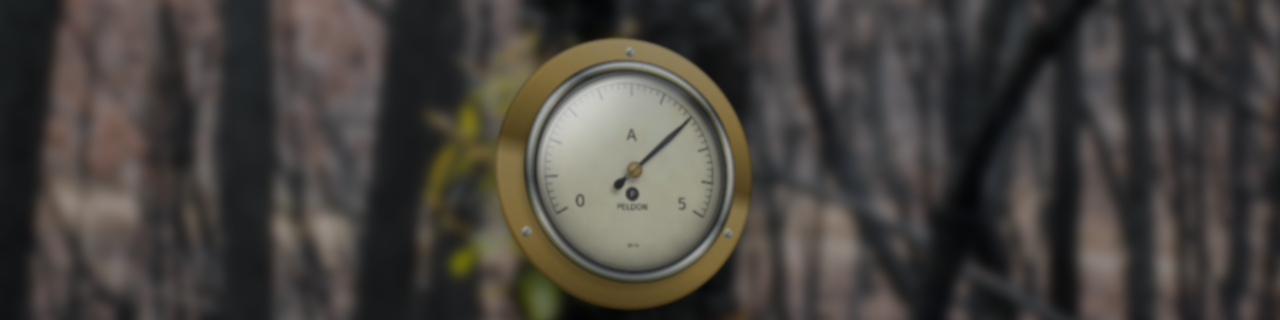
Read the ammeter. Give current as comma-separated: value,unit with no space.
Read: 3.5,A
